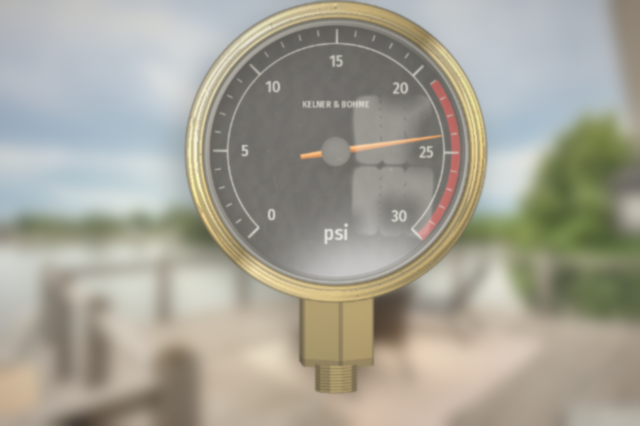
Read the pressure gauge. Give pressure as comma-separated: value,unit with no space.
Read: 24,psi
